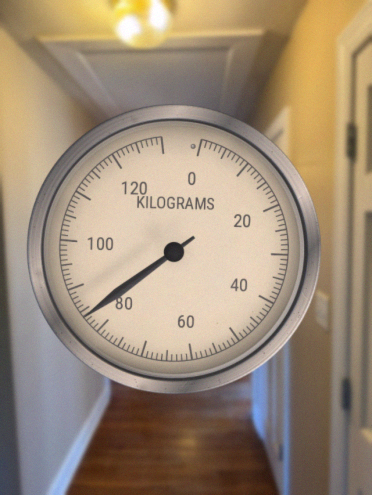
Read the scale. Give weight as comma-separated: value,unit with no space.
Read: 84,kg
